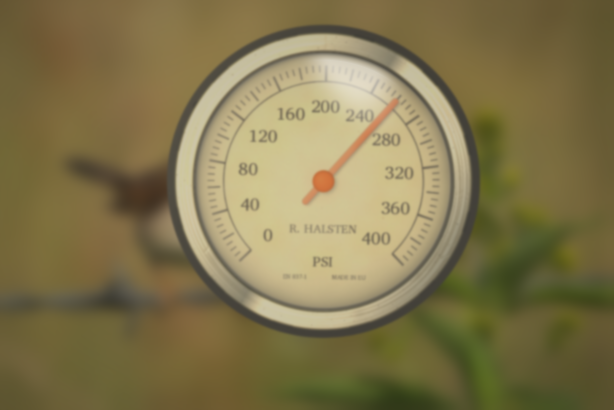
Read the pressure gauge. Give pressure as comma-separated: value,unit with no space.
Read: 260,psi
